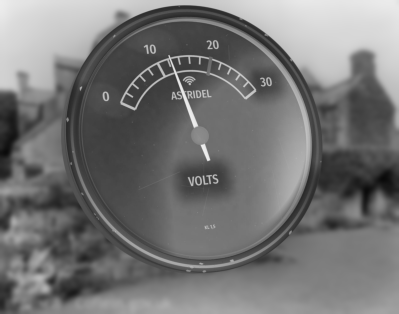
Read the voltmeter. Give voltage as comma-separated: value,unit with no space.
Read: 12,V
